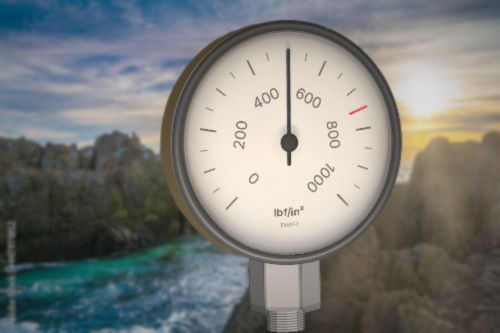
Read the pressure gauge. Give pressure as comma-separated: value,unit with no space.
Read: 500,psi
